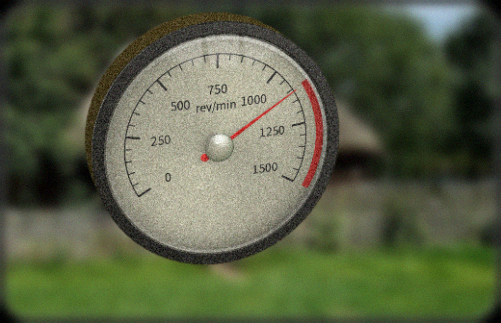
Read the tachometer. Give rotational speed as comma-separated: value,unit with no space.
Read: 1100,rpm
